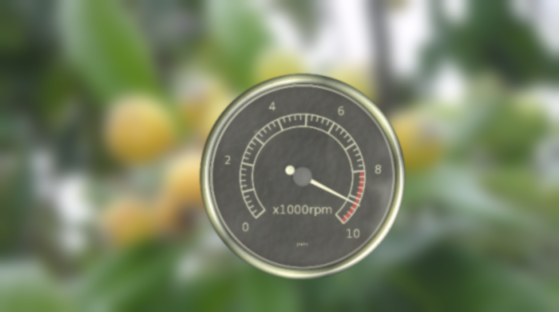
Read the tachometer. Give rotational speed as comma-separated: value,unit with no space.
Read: 9200,rpm
